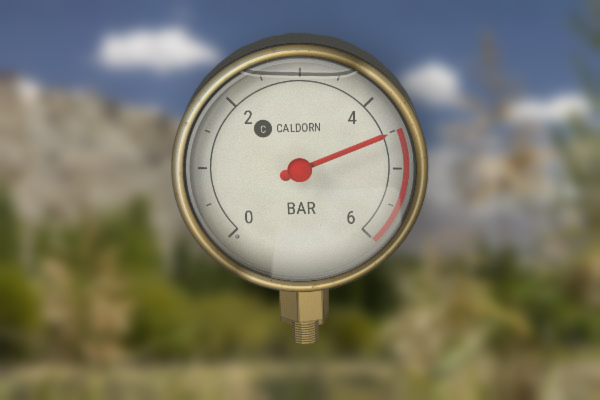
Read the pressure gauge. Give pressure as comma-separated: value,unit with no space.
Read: 4.5,bar
